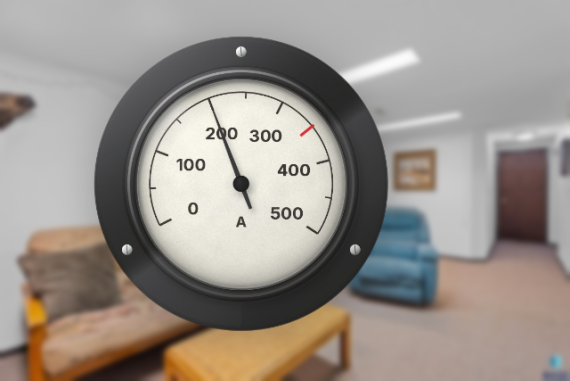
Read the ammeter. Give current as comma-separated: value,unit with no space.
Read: 200,A
